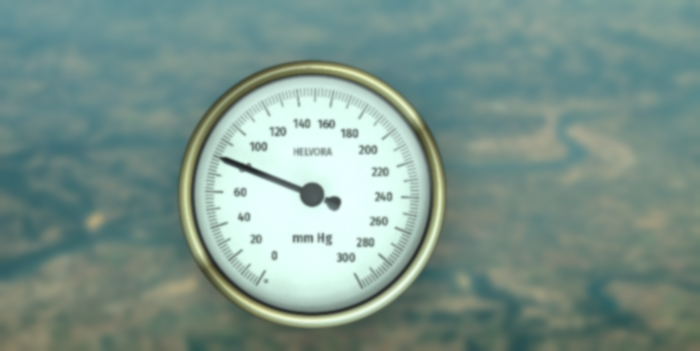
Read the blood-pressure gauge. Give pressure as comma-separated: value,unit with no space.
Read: 80,mmHg
